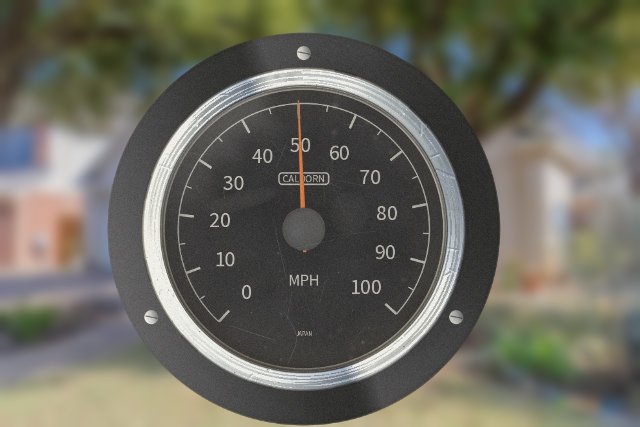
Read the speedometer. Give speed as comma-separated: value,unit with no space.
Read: 50,mph
